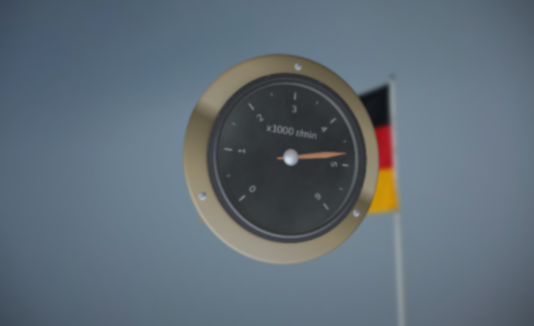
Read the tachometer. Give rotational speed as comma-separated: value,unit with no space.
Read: 4750,rpm
